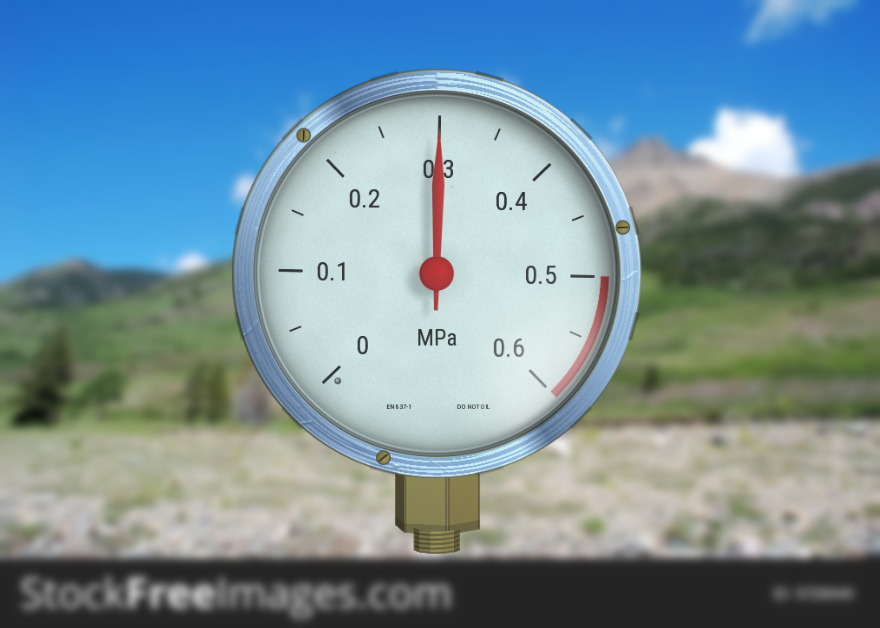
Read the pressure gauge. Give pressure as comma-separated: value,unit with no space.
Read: 0.3,MPa
